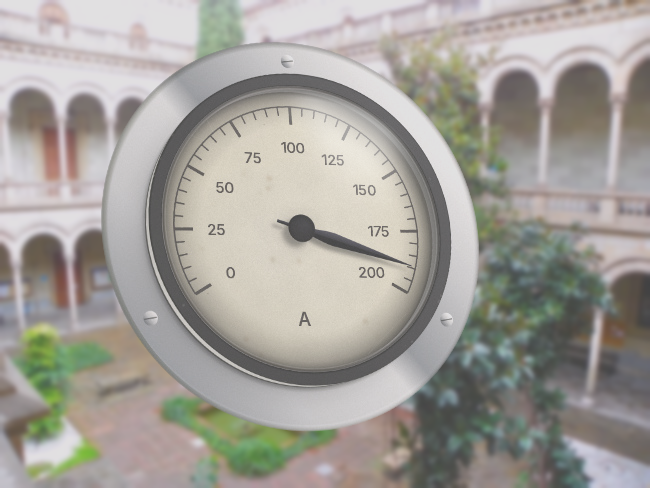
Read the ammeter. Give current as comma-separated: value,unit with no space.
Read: 190,A
